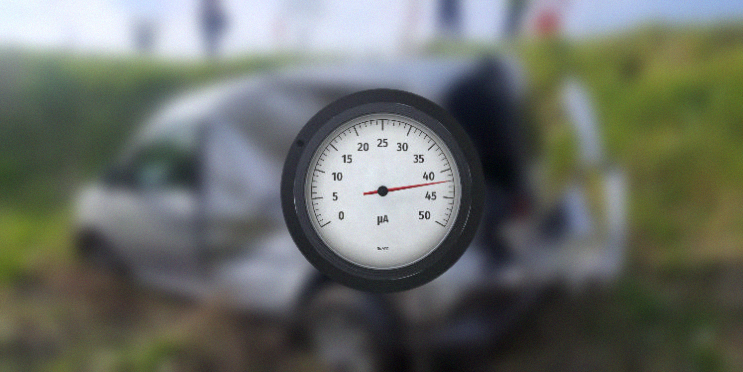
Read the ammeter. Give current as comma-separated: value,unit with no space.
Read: 42,µA
